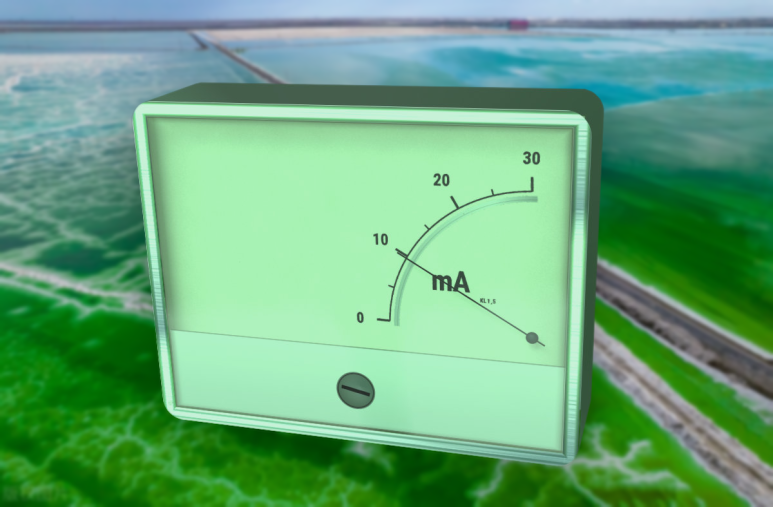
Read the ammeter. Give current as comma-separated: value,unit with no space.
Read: 10,mA
